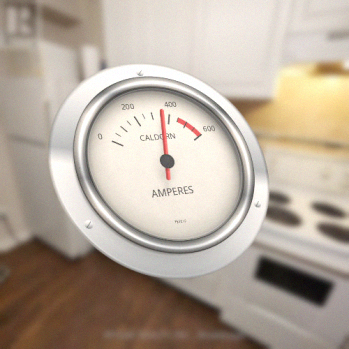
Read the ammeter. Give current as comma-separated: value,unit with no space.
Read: 350,A
